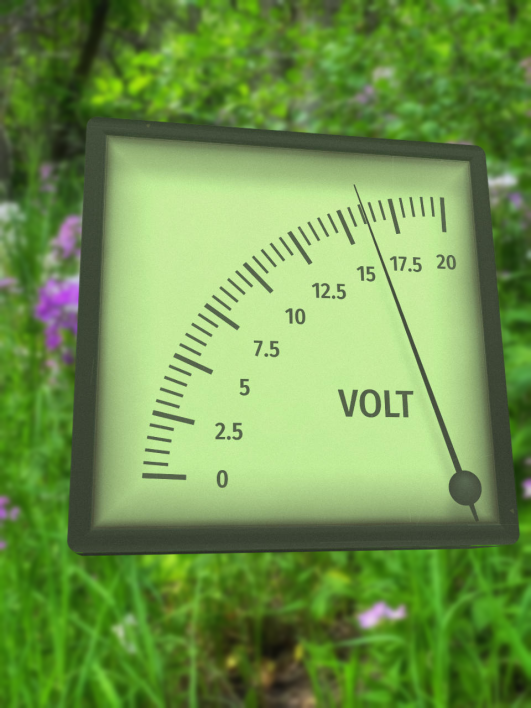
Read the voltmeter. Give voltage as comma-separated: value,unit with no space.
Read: 16,V
